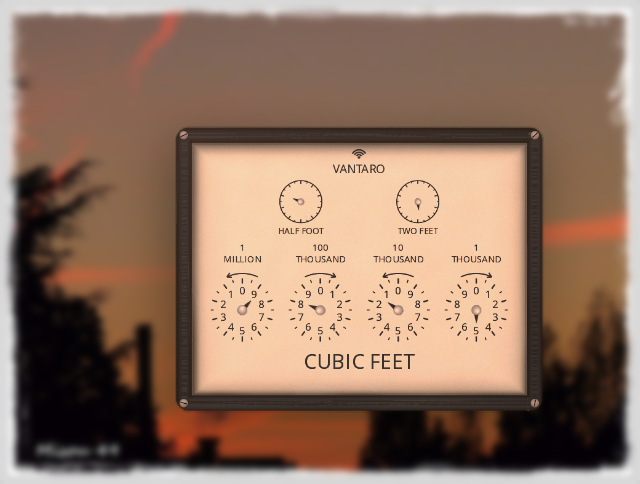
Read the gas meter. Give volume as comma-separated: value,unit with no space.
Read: 881500,ft³
